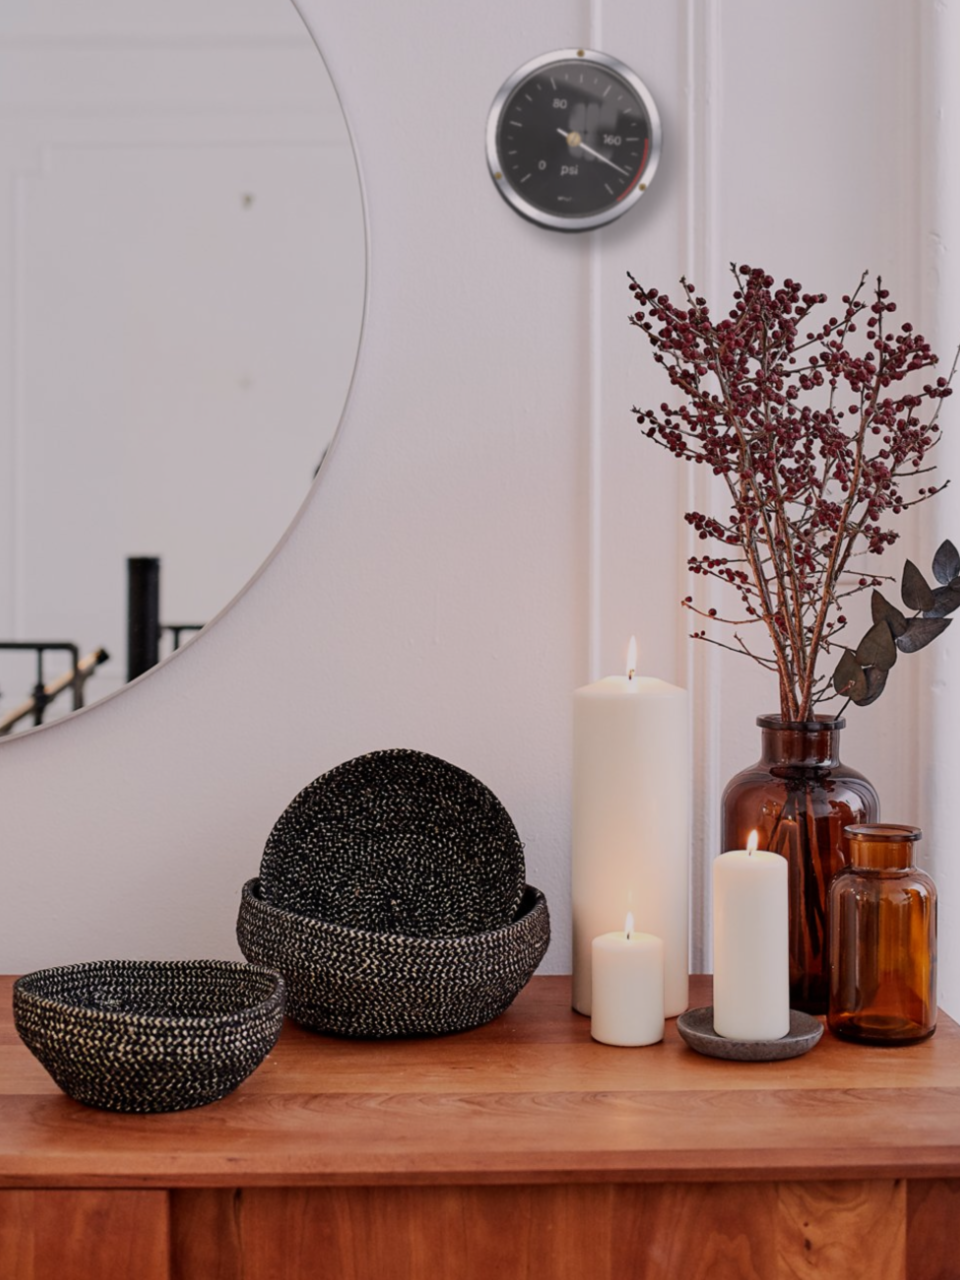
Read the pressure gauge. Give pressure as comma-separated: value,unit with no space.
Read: 185,psi
